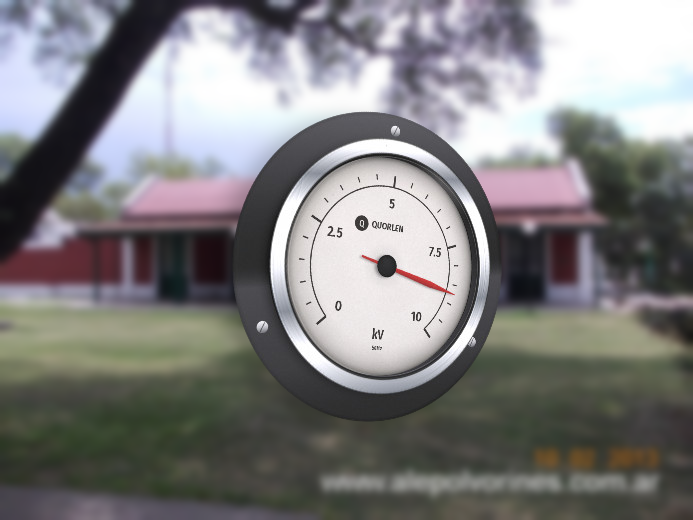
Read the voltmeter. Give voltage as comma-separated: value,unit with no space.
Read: 8.75,kV
